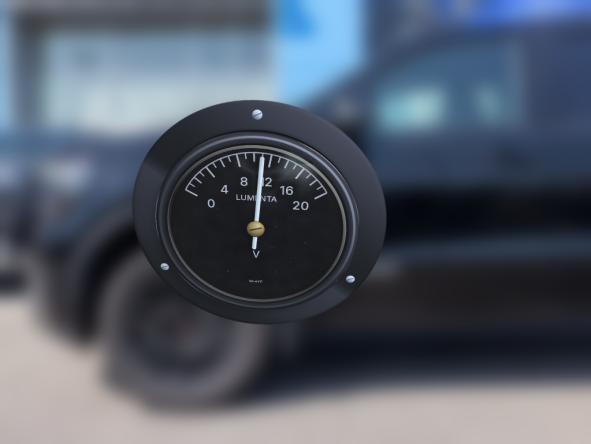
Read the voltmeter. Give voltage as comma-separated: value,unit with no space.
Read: 11,V
